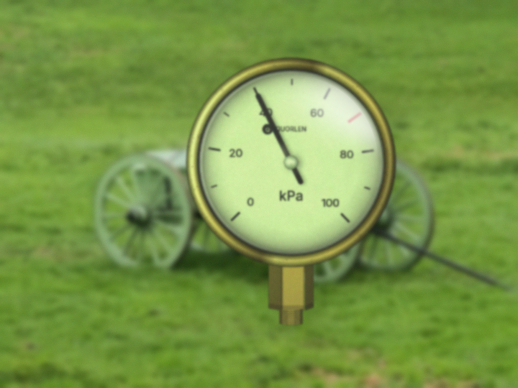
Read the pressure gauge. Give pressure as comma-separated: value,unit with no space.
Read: 40,kPa
